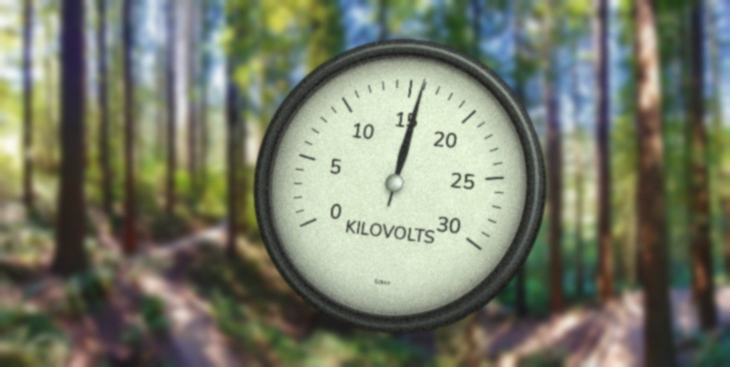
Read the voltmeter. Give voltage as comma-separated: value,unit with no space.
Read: 16,kV
